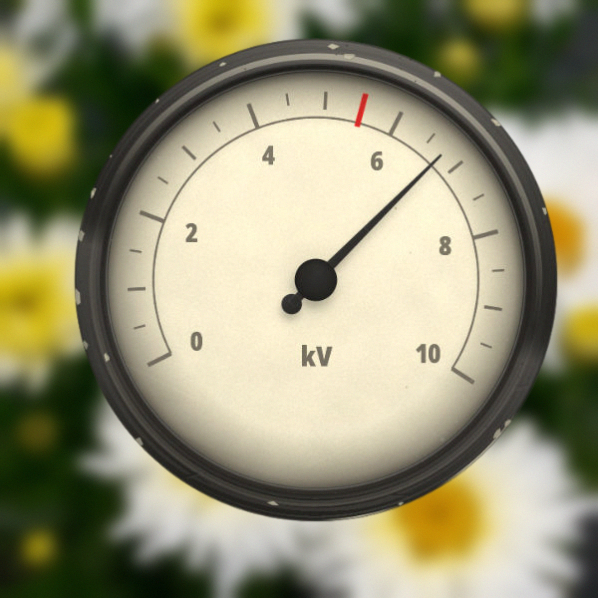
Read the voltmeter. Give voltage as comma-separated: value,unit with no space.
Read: 6.75,kV
